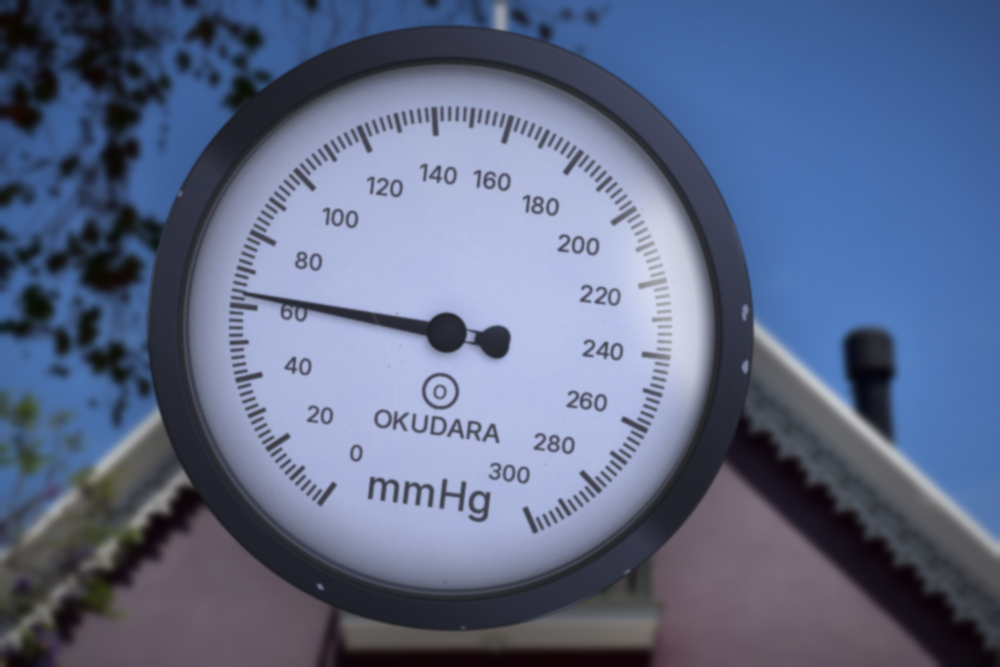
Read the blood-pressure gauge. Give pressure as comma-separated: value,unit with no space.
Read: 64,mmHg
